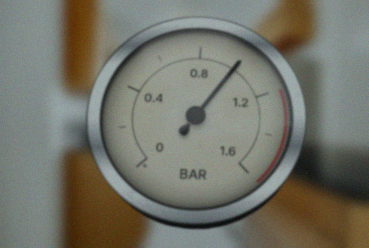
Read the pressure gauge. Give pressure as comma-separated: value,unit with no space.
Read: 1,bar
